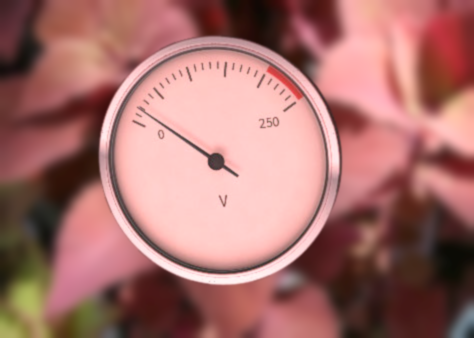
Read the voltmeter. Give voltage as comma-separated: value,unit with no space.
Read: 20,V
